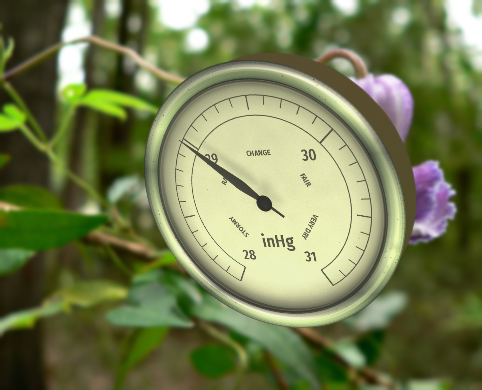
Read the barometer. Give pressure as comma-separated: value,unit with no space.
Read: 29,inHg
